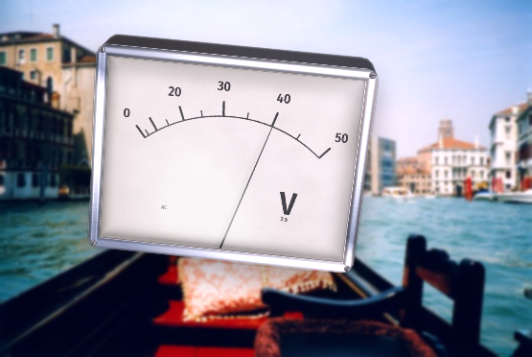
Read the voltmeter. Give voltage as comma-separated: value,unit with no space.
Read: 40,V
